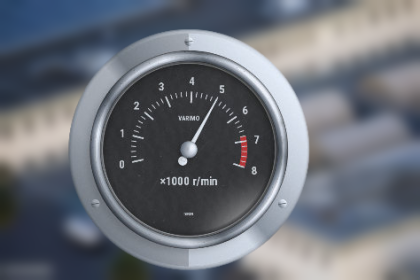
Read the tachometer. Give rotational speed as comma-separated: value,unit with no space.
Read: 5000,rpm
